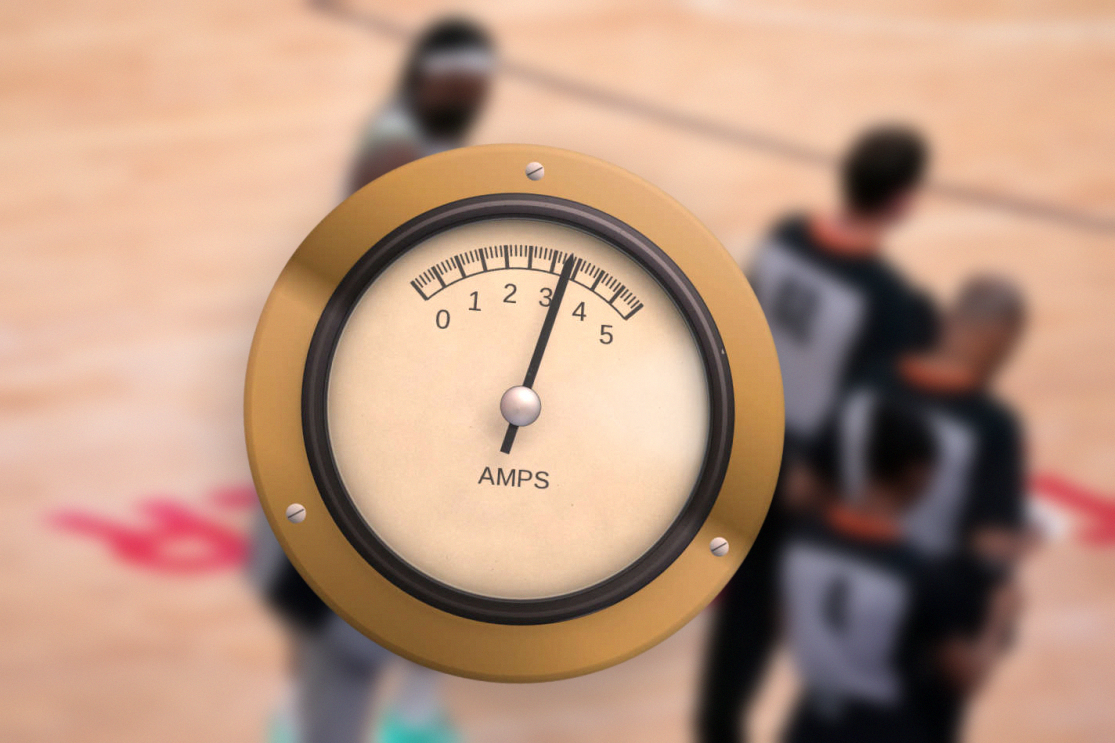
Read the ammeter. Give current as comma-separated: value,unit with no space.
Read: 3.3,A
